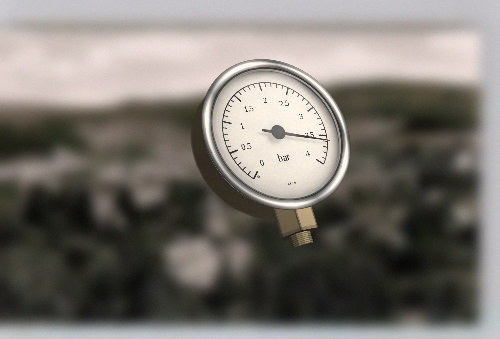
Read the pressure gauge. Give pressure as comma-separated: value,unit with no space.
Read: 3.6,bar
